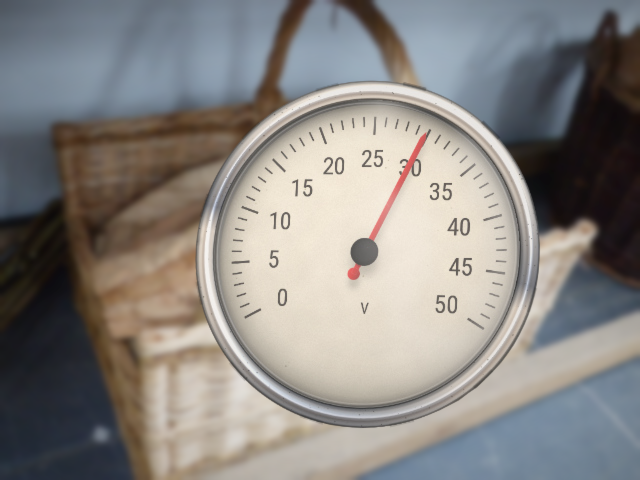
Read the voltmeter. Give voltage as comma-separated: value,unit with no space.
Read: 30,V
